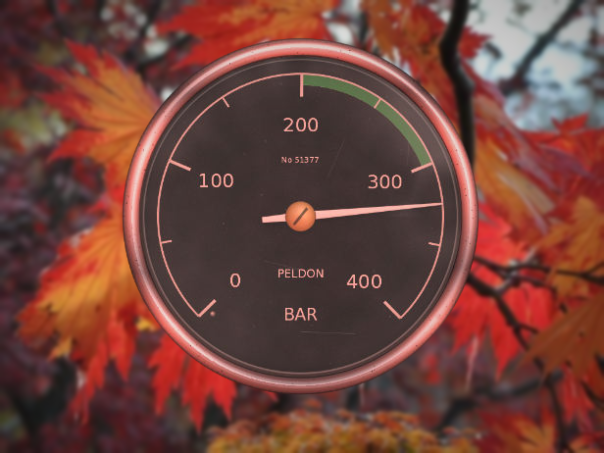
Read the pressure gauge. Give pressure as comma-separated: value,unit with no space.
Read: 325,bar
